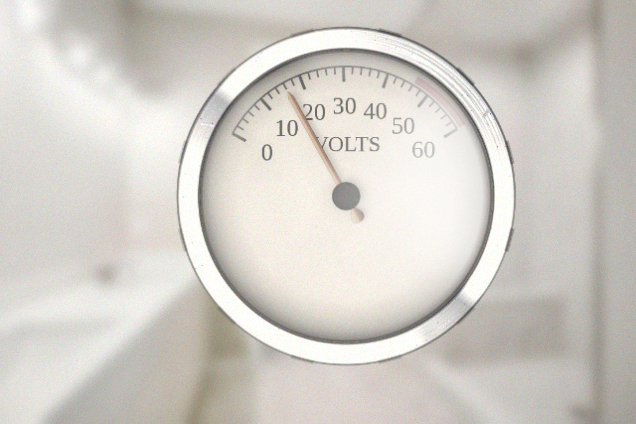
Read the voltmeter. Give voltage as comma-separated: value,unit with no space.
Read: 16,V
